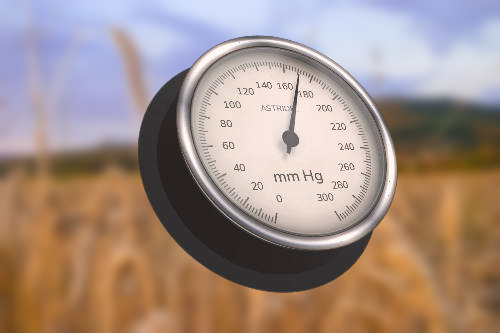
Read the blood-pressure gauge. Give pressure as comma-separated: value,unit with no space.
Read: 170,mmHg
